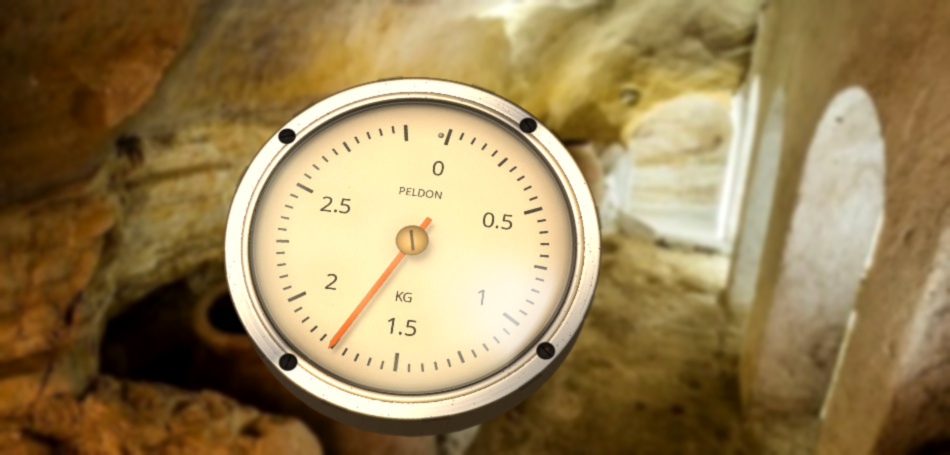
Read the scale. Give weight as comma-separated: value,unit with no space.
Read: 1.75,kg
